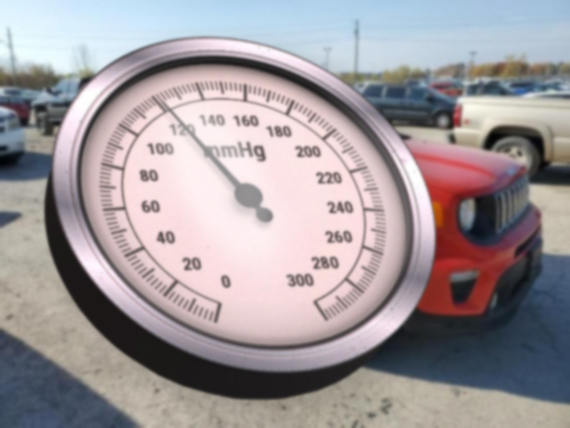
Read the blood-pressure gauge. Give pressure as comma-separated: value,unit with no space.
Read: 120,mmHg
